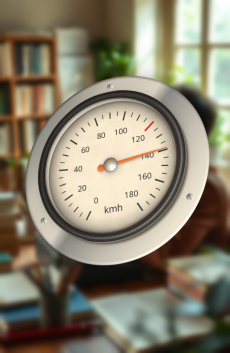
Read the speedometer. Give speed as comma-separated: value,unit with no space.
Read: 140,km/h
